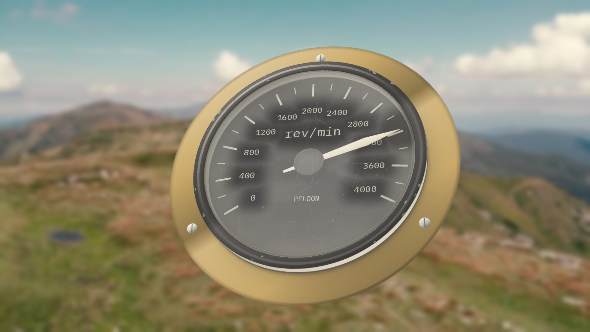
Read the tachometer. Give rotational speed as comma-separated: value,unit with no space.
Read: 3200,rpm
